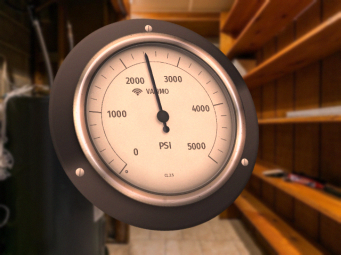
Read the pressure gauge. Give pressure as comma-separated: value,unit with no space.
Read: 2400,psi
